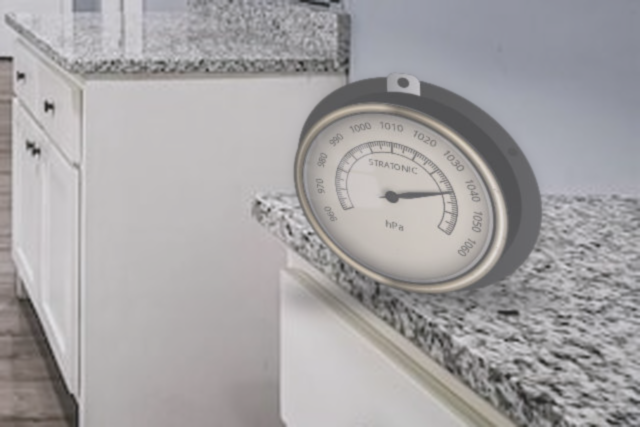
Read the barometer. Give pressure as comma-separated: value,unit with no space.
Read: 1040,hPa
